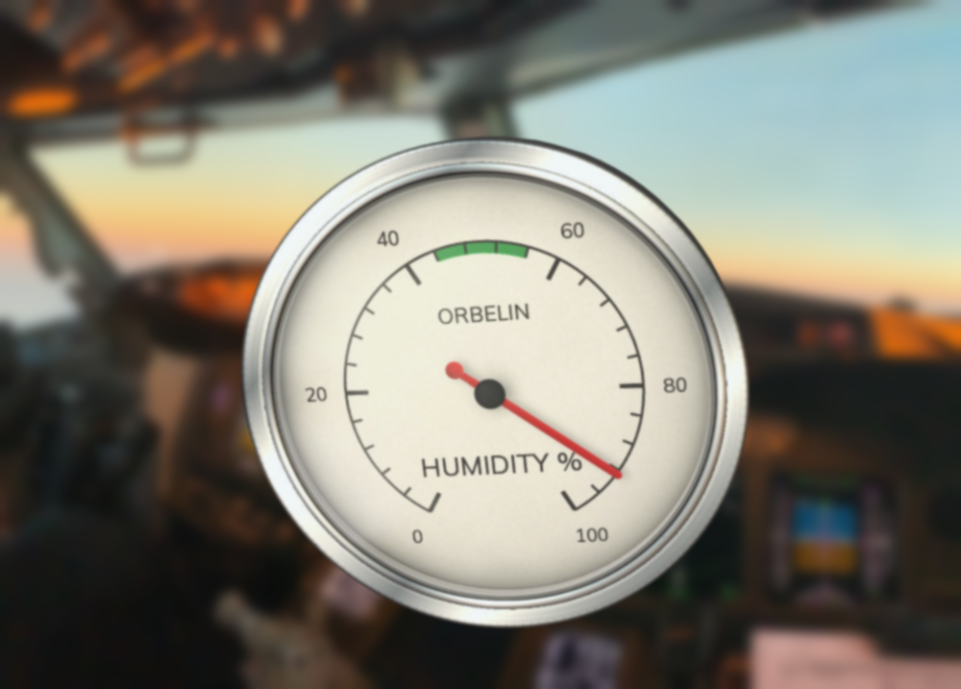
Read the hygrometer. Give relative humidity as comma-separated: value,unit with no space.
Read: 92,%
